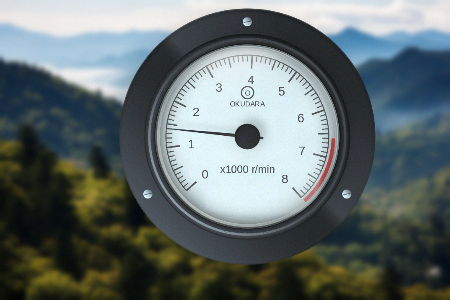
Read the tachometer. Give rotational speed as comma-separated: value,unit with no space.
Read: 1400,rpm
